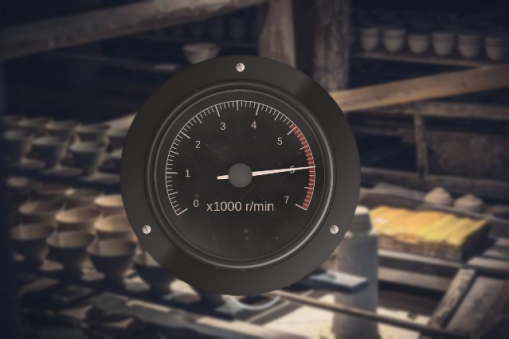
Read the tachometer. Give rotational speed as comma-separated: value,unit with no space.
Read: 6000,rpm
